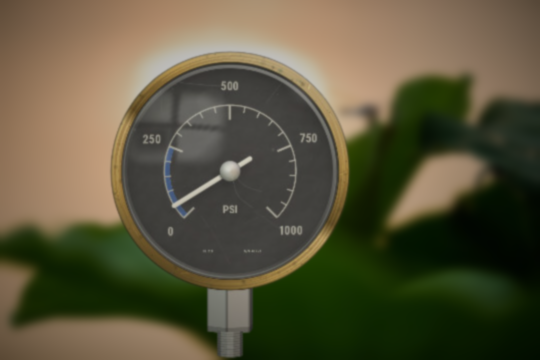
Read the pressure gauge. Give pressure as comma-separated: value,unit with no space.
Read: 50,psi
